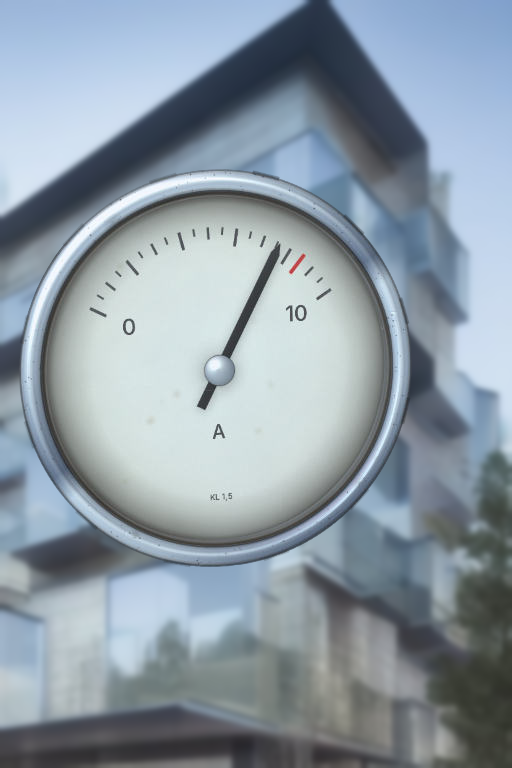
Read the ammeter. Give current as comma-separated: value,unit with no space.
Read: 7.5,A
